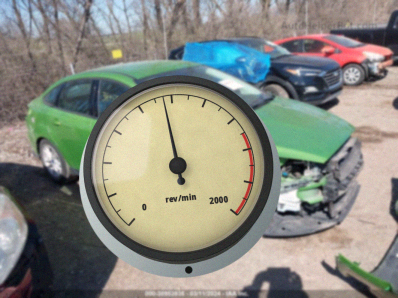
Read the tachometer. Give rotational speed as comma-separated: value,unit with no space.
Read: 950,rpm
